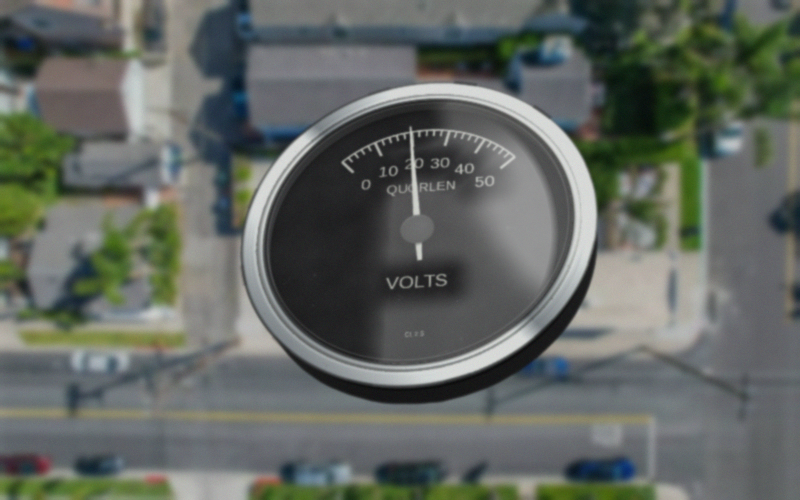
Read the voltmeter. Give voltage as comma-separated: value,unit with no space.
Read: 20,V
